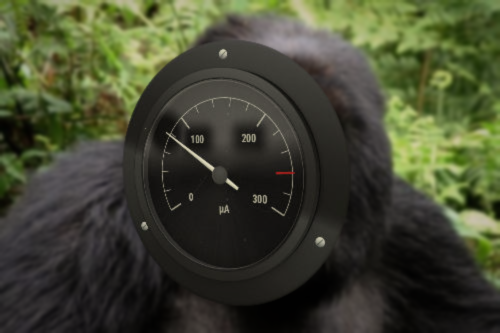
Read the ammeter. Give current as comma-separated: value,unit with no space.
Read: 80,µA
